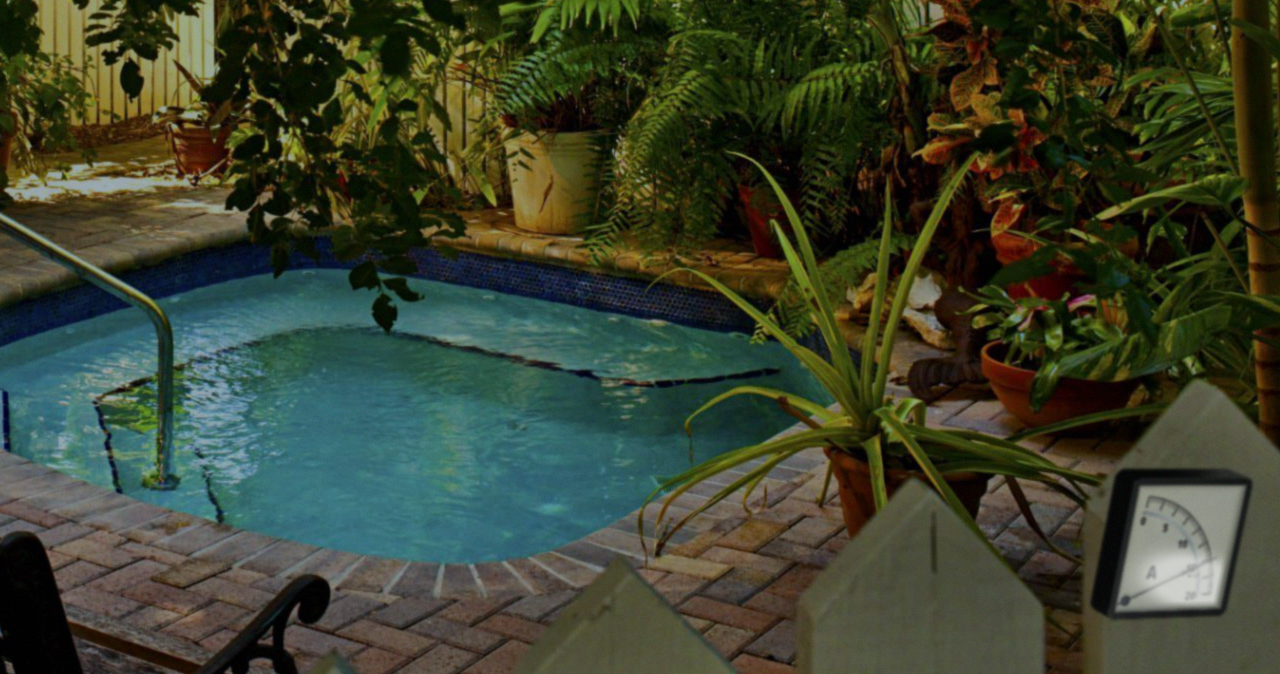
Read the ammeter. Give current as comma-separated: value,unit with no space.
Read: 15,A
